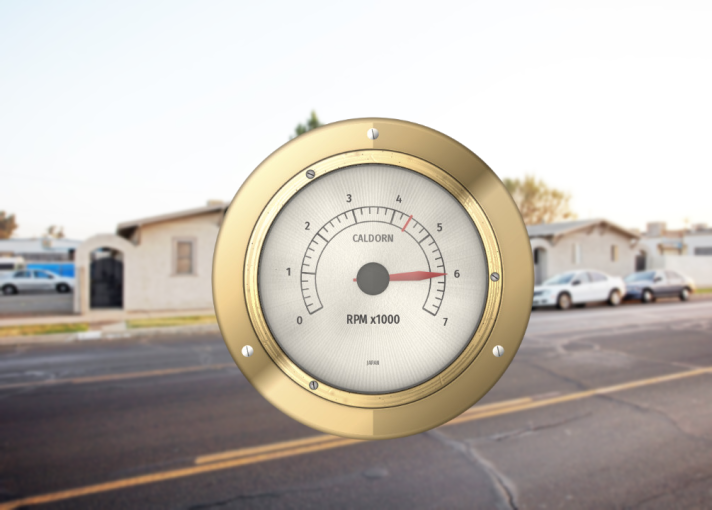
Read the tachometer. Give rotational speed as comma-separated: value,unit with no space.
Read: 6000,rpm
